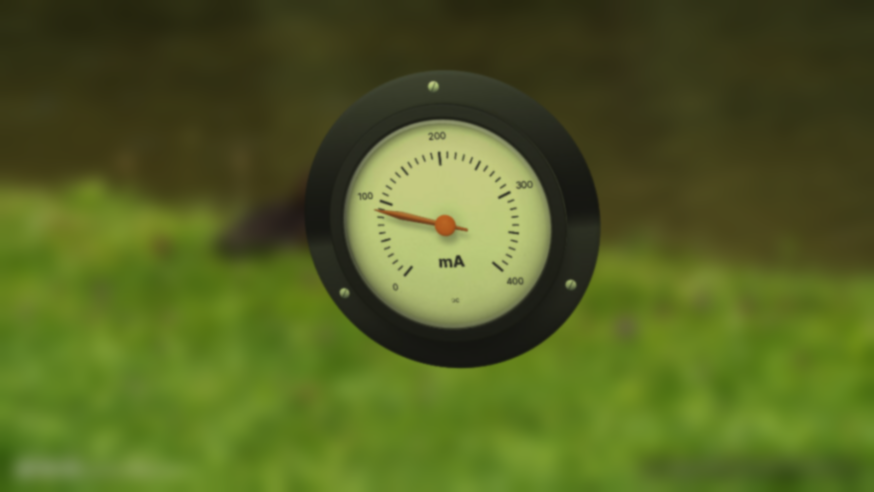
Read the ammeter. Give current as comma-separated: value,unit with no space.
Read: 90,mA
